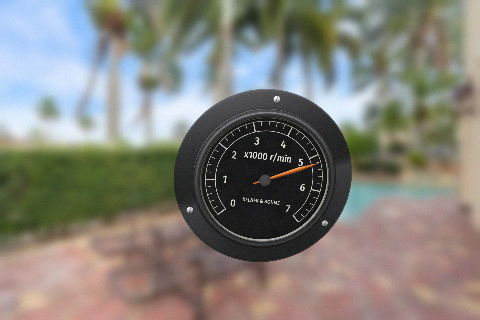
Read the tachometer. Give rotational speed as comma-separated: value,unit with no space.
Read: 5200,rpm
